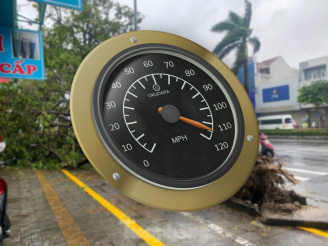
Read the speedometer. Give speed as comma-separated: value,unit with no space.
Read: 115,mph
